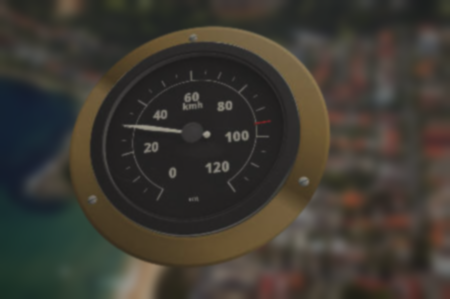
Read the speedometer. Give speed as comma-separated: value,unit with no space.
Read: 30,km/h
